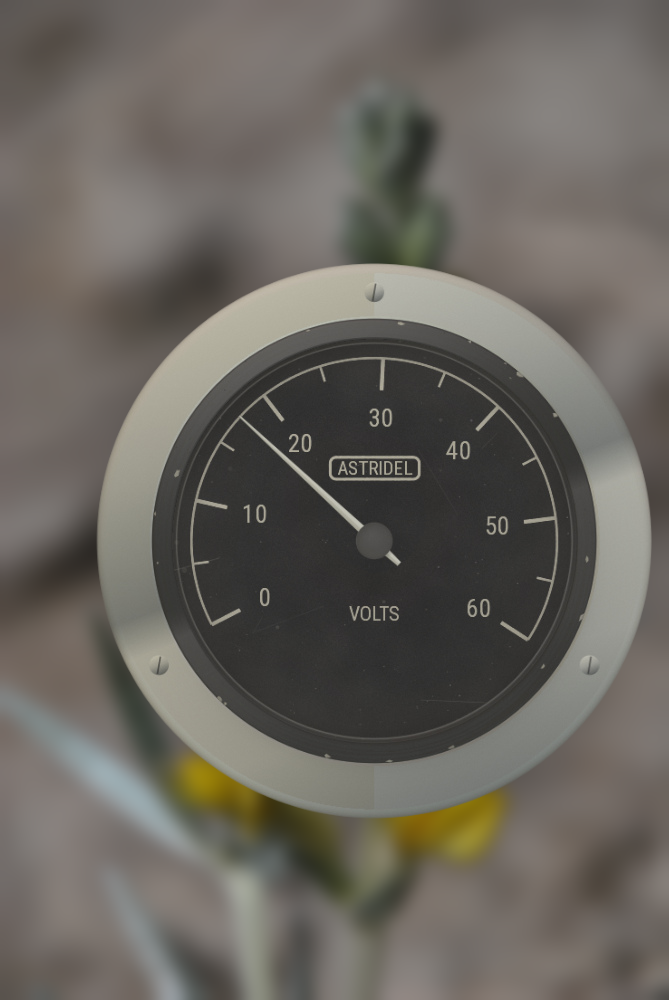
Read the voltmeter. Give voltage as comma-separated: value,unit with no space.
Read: 17.5,V
